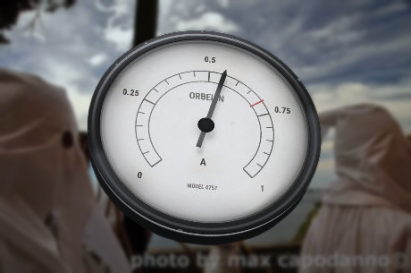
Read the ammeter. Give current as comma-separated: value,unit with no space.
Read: 0.55,A
